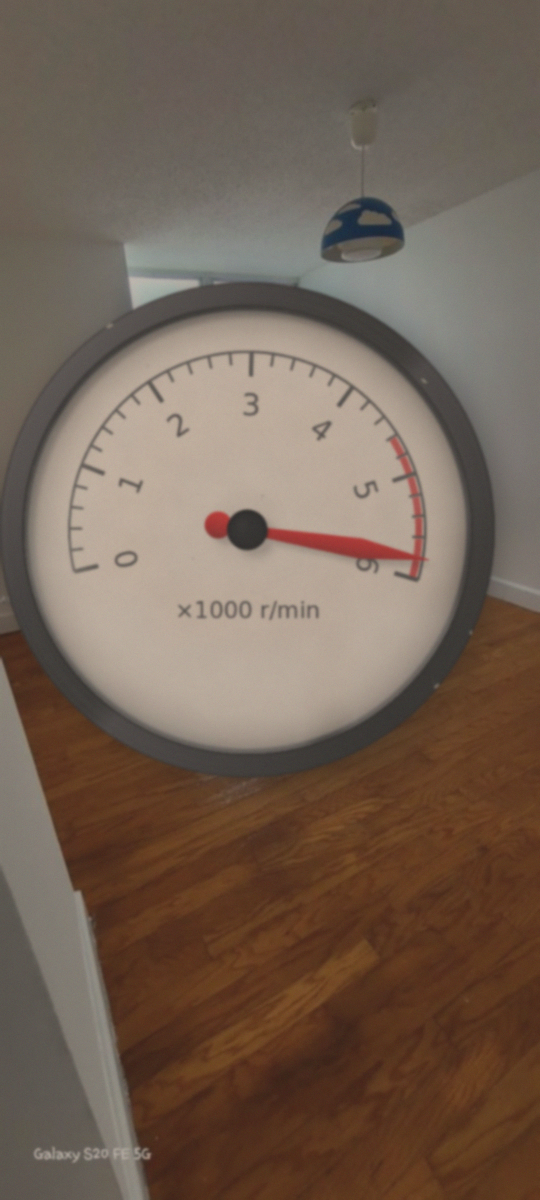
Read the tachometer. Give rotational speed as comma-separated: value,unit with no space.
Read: 5800,rpm
